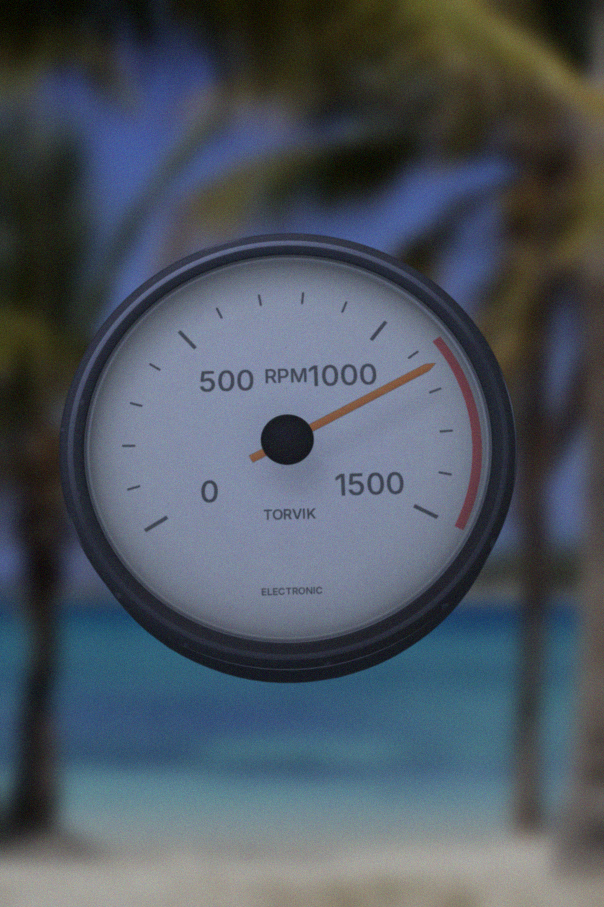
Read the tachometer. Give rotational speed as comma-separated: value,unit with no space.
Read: 1150,rpm
